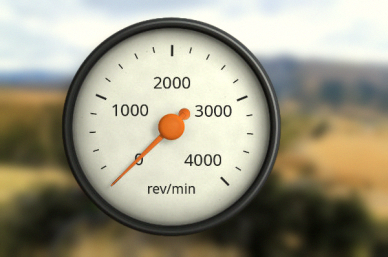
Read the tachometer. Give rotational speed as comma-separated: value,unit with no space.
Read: 0,rpm
